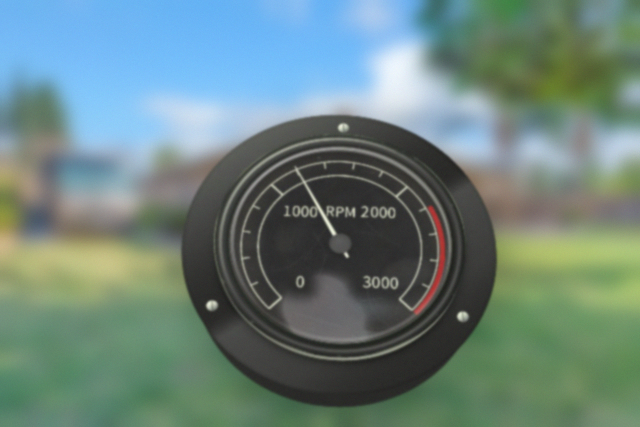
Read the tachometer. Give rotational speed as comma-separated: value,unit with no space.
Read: 1200,rpm
